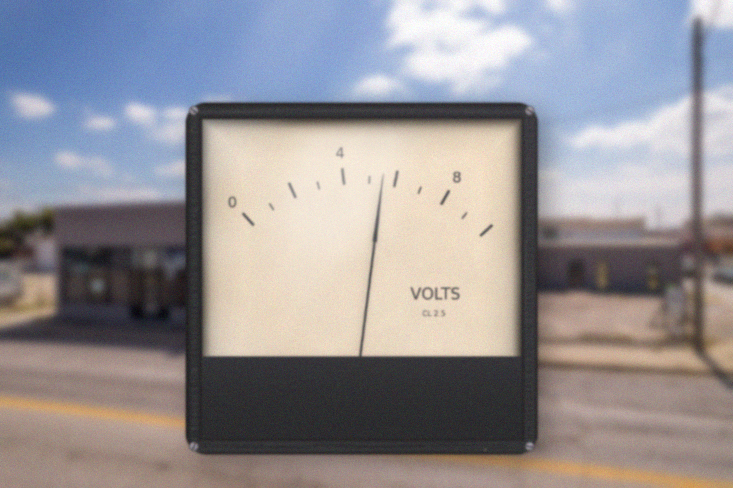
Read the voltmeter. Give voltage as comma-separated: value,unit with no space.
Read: 5.5,V
